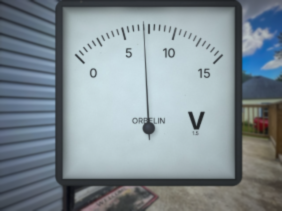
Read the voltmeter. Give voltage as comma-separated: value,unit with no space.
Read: 7,V
